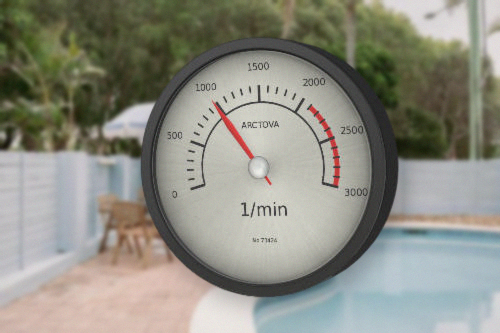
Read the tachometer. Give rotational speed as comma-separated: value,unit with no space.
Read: 1000,rpm
